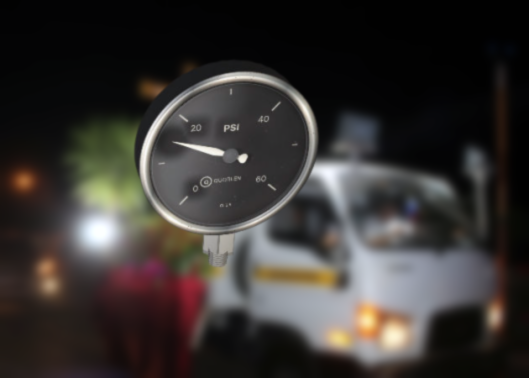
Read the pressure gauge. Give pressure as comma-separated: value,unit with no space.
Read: 15,psi
